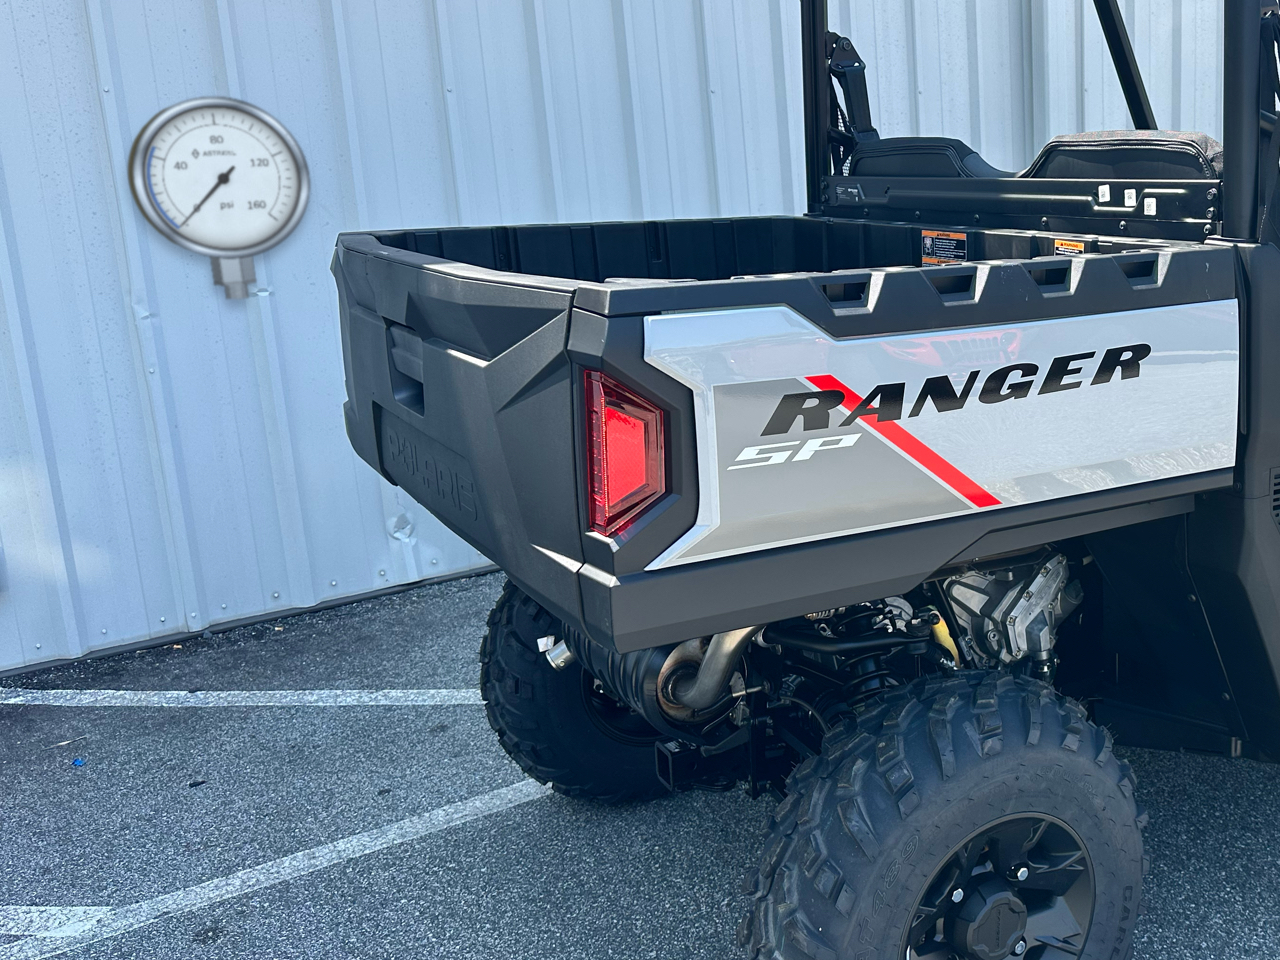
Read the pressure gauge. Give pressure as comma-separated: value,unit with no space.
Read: 0,psi
